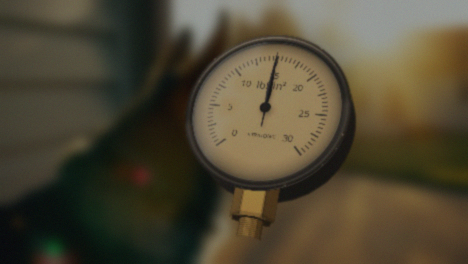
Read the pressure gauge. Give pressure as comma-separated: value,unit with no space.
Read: 15,psi
